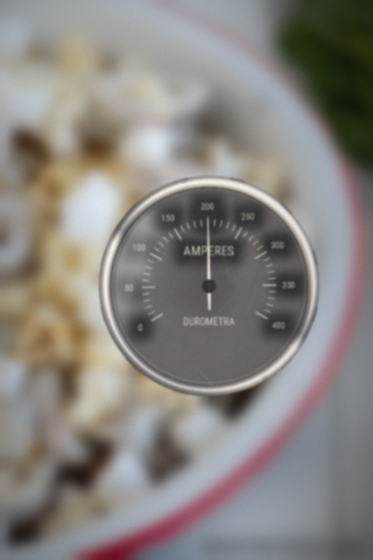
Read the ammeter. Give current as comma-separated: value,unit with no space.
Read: 200,A
